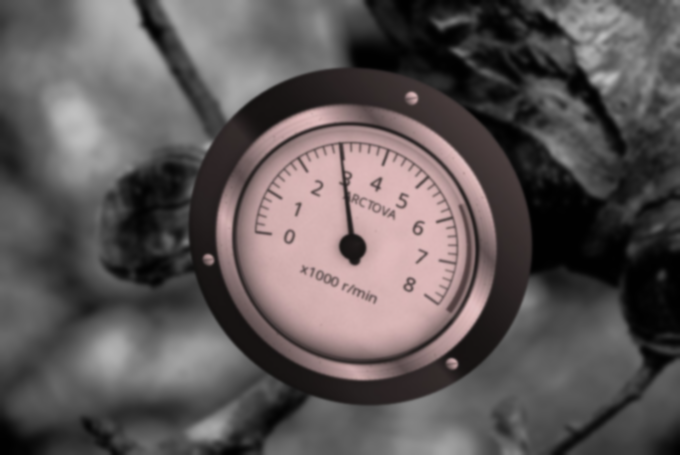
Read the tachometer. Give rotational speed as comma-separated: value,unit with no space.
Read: 3000,rpm
